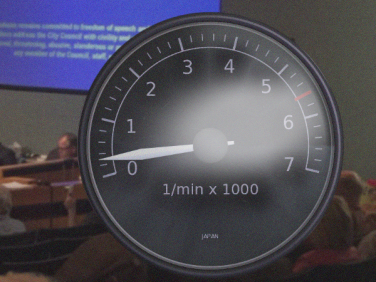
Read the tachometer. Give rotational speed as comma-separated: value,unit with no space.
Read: 300,rpm
